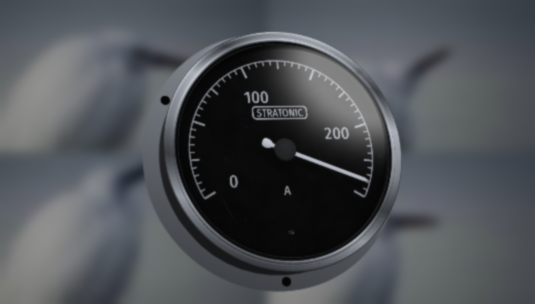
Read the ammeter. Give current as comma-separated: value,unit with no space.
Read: 240,A
